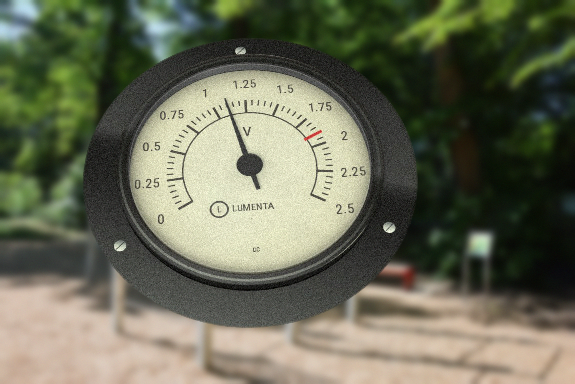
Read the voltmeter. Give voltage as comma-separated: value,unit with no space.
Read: 1.1,V
